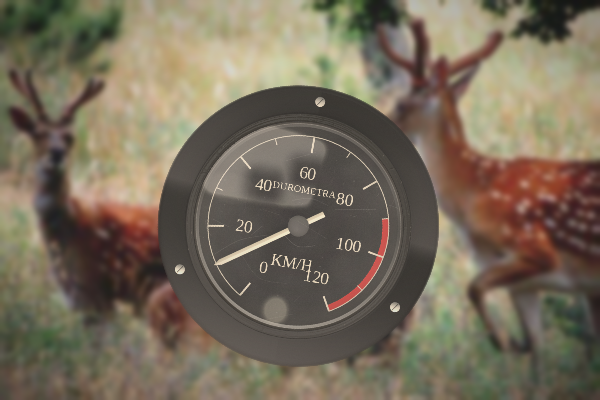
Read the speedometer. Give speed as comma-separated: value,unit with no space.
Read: 10,km/h
